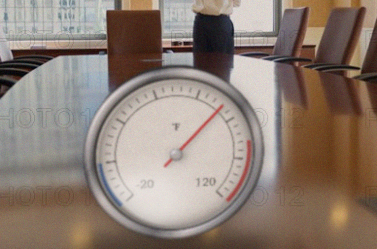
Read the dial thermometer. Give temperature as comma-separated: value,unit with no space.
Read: 72,°F
